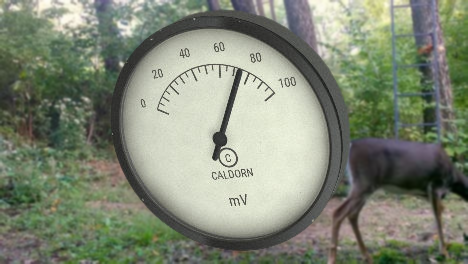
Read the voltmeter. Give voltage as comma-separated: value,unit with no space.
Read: 75,mV
